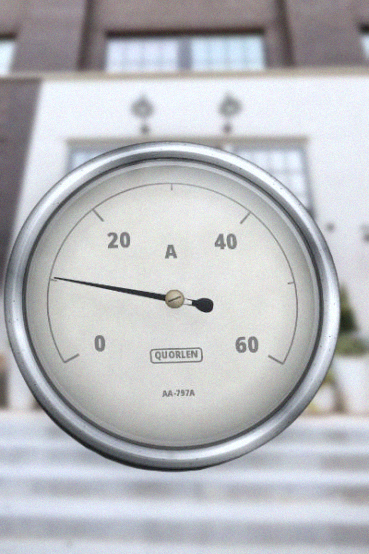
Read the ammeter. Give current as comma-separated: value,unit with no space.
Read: 10,A
